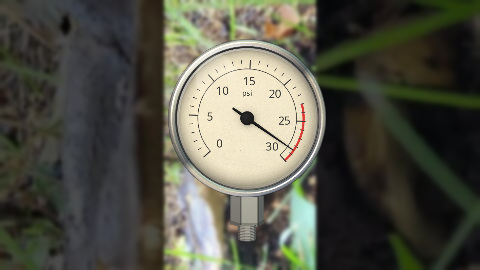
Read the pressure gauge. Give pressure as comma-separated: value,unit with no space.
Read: 28.5,psi
